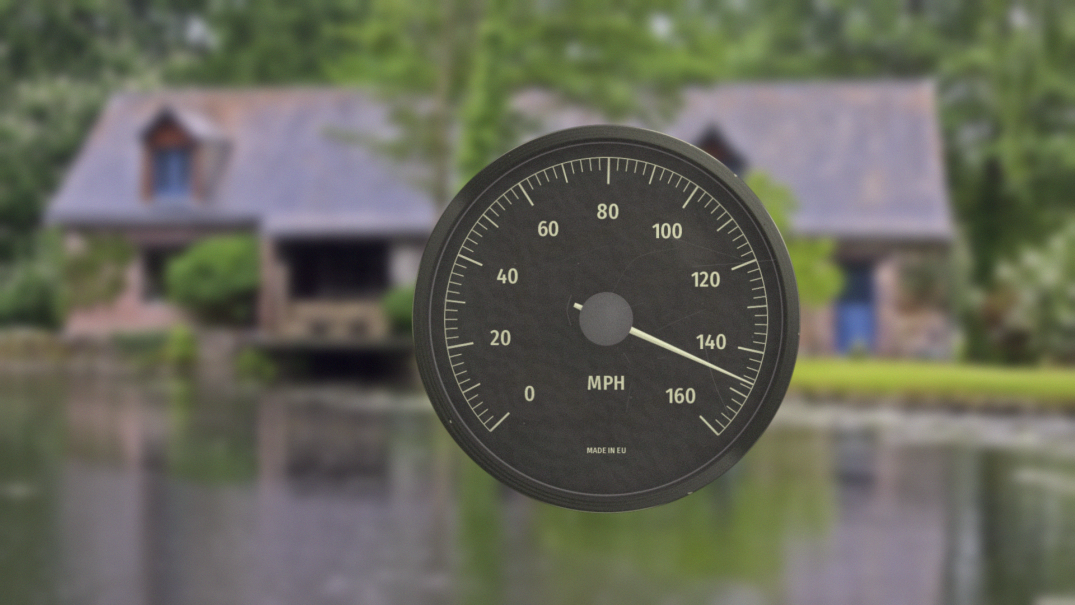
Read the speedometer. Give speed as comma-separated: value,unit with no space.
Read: 147,mph
